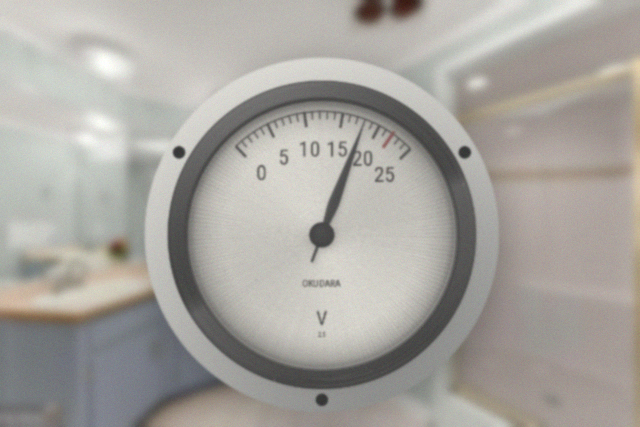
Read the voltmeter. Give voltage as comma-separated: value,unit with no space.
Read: 18,V
